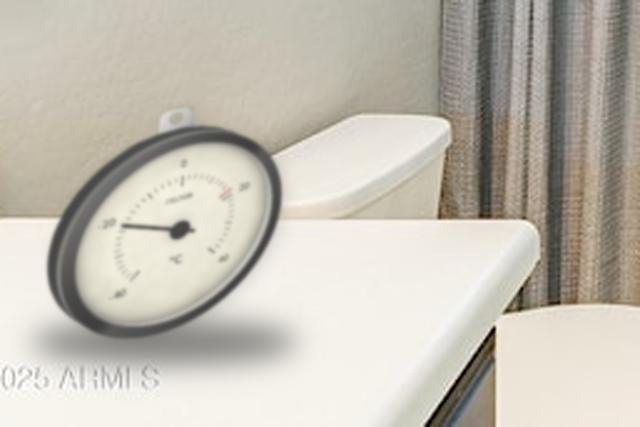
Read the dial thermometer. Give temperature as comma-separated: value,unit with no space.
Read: -20,°C
